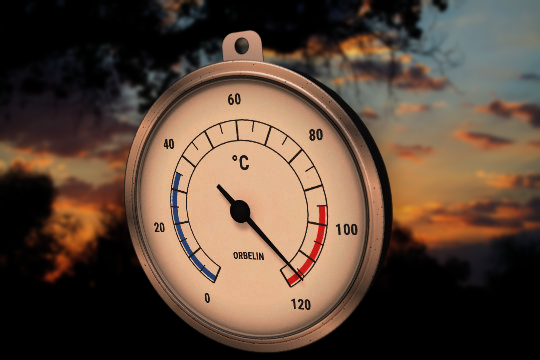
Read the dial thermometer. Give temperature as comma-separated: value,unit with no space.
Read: 115,°C
